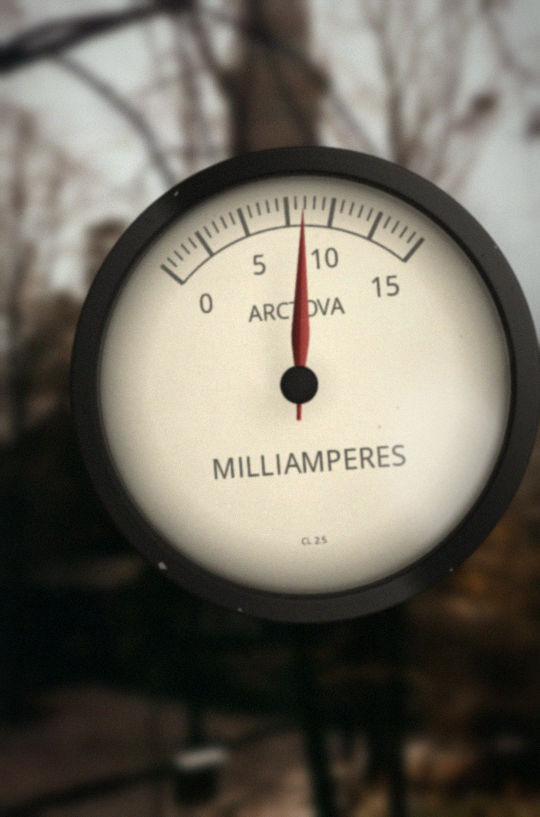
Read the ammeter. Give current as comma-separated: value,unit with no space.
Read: 8.5,mA
